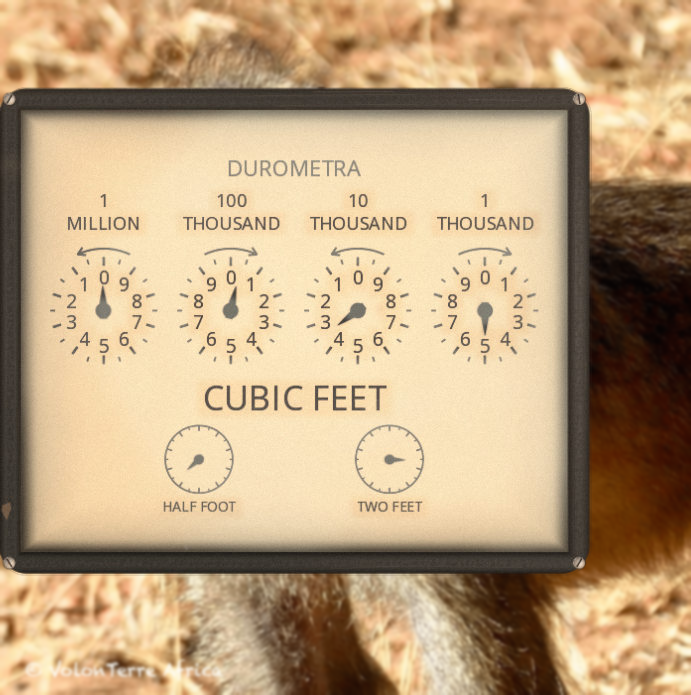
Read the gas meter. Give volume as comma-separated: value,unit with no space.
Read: 3500,ft³
